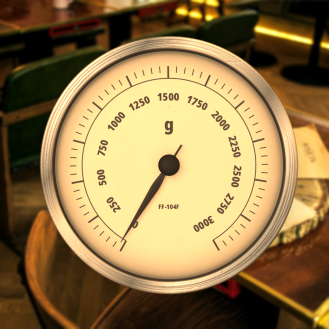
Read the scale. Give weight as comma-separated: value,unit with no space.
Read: 25,g
